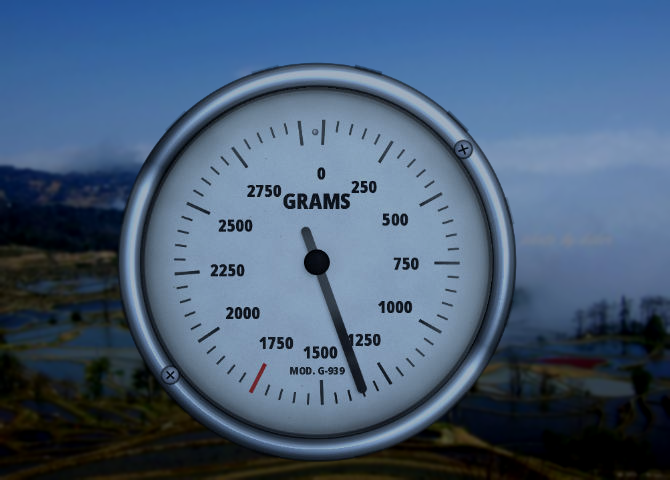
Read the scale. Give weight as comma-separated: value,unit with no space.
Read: 1350,g
